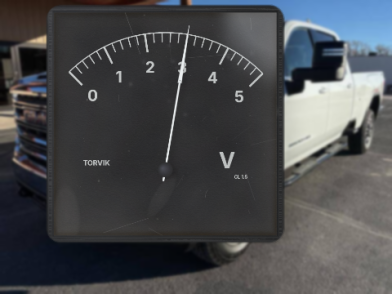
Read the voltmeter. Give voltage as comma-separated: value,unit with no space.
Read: 3,V
